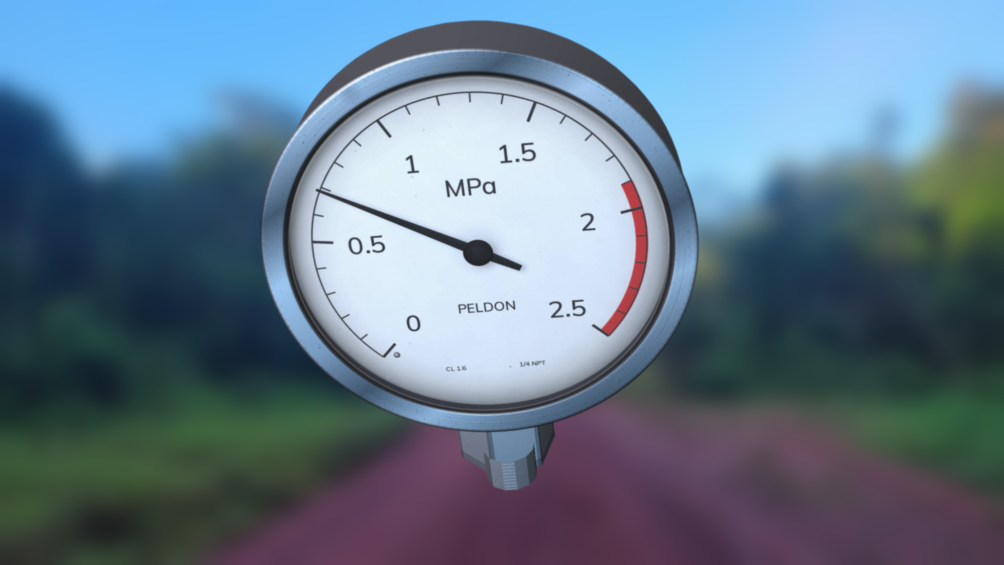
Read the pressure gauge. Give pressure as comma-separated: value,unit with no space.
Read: 0.7,MPa
